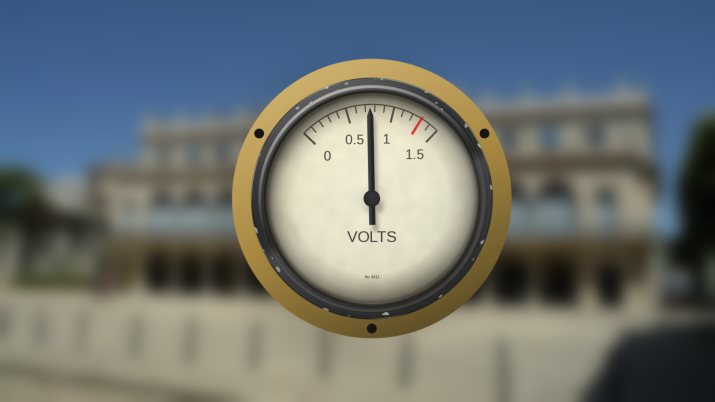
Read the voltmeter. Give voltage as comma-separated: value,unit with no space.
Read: 0.75,V
